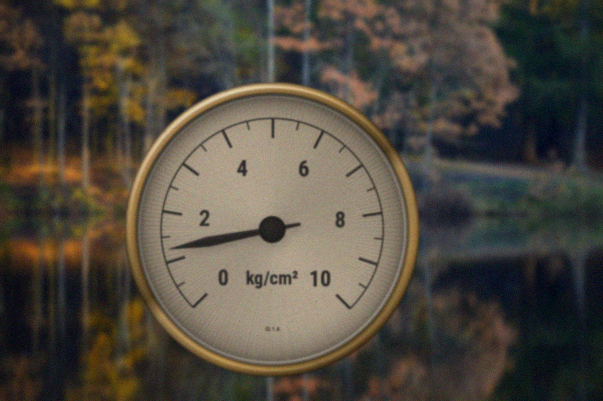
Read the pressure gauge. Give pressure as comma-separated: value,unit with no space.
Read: 1.25,kg/cm²
